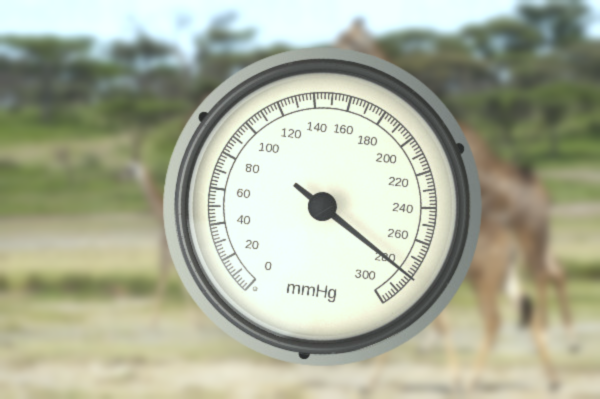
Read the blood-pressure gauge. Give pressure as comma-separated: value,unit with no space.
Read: 280,mmHg
